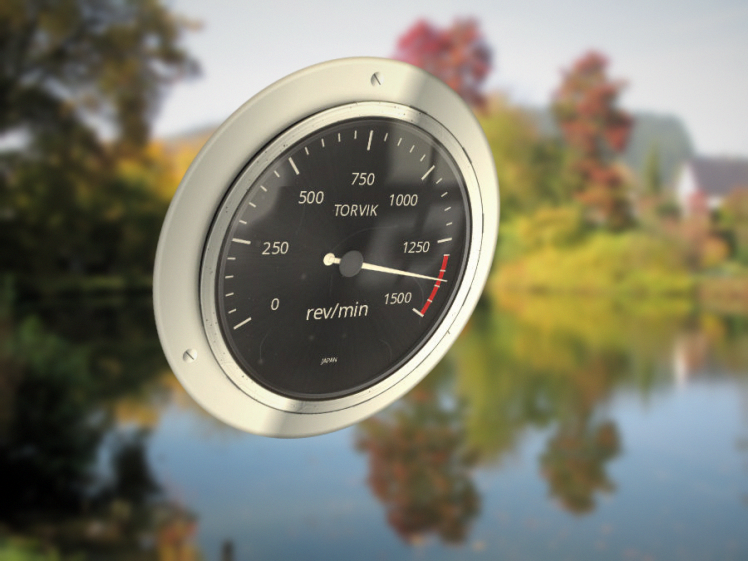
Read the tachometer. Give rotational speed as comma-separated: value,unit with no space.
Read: 1375,rpm
